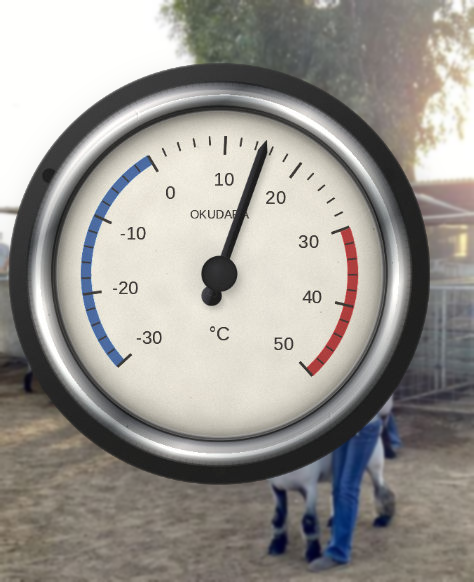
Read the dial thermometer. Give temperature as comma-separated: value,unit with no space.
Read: 15,°C
